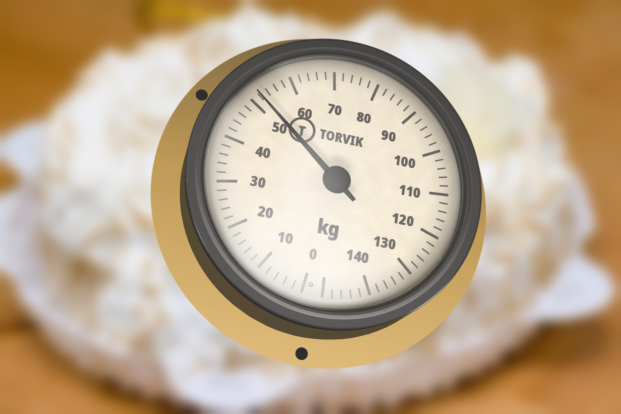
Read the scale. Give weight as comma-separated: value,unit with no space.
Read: 52,kg
